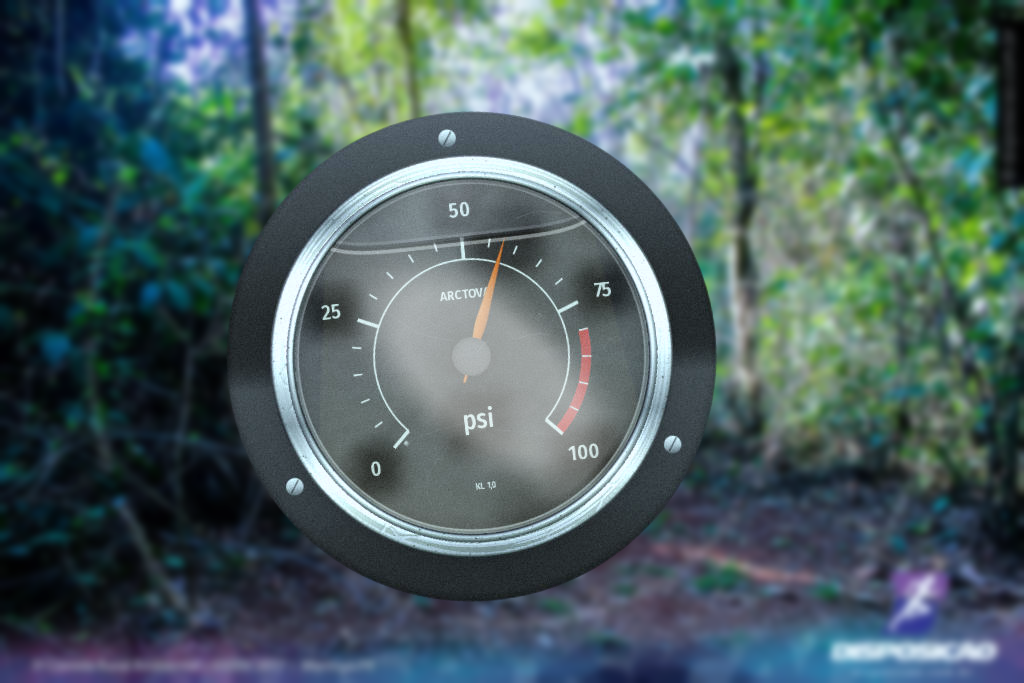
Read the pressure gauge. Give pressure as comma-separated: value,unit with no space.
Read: 57.5,psi
